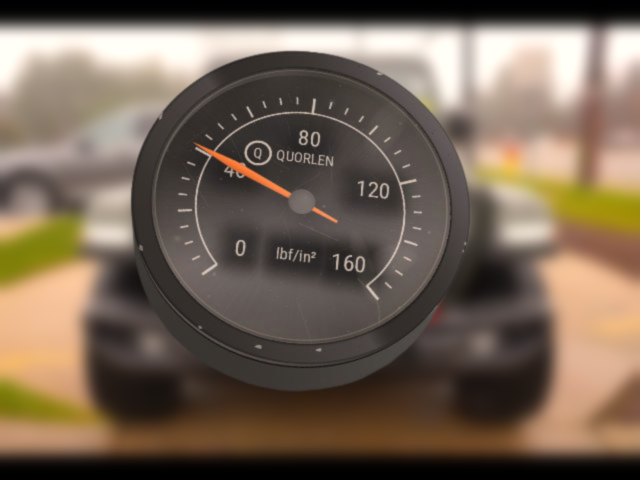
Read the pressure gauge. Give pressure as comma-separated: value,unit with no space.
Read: 40,psi
